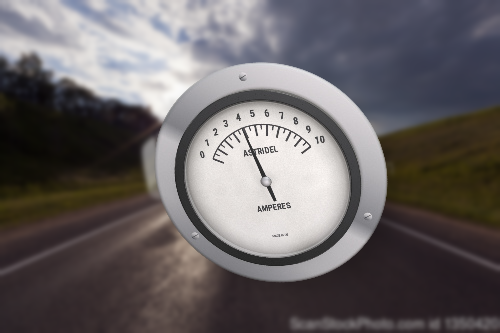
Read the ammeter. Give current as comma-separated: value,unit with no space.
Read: 4,A
